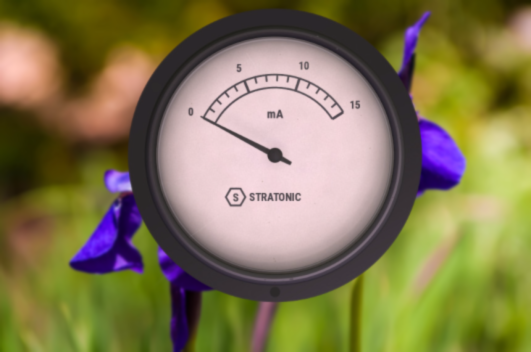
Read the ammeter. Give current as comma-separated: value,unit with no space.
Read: 0,mA
